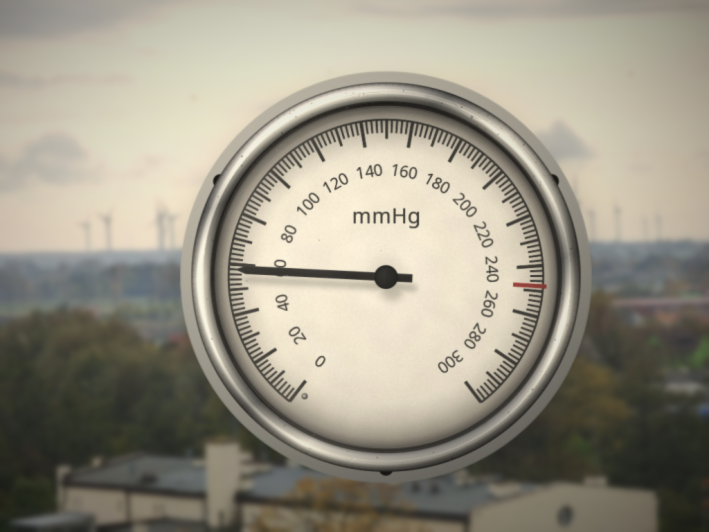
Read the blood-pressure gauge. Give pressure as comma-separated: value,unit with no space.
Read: 58,mmHg
